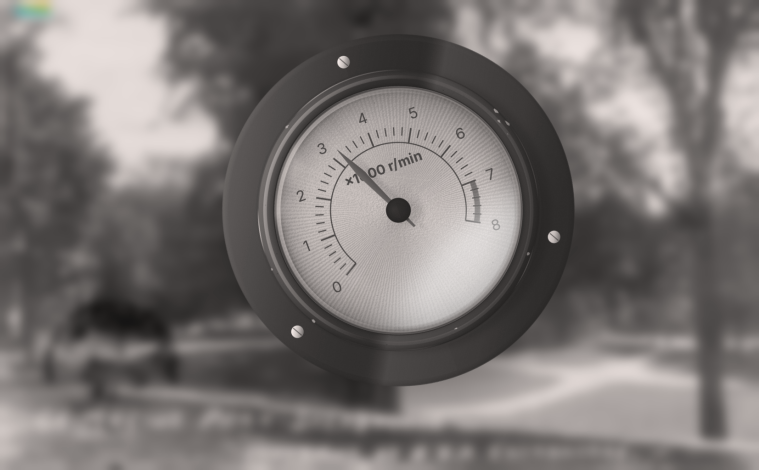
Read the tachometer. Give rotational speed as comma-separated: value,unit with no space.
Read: 3200,rpm
